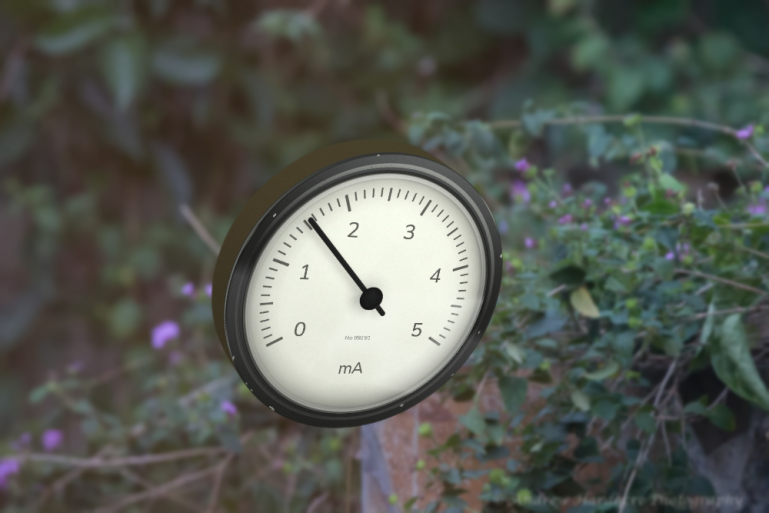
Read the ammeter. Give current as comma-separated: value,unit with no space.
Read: 1.55,mA
